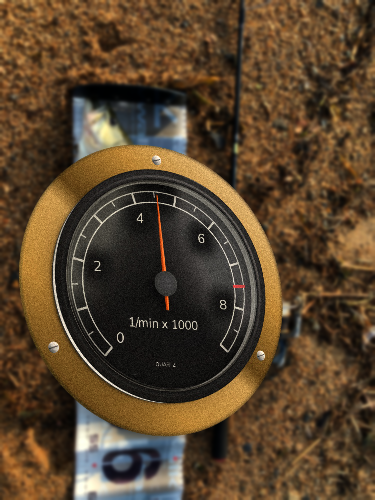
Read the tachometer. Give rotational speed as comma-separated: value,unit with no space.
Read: 4500,rpm
